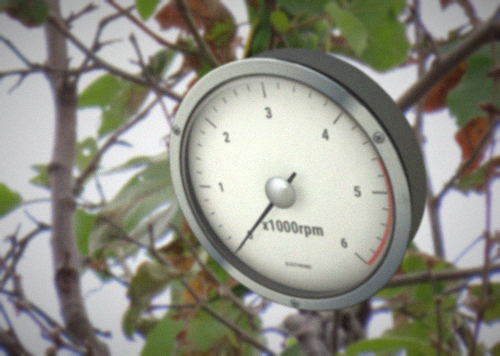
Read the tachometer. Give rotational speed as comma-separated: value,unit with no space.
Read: 0,rpm
